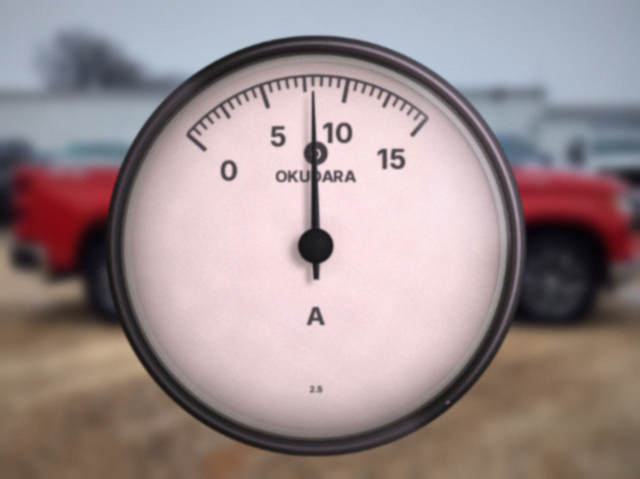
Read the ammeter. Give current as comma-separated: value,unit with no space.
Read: 8,A
